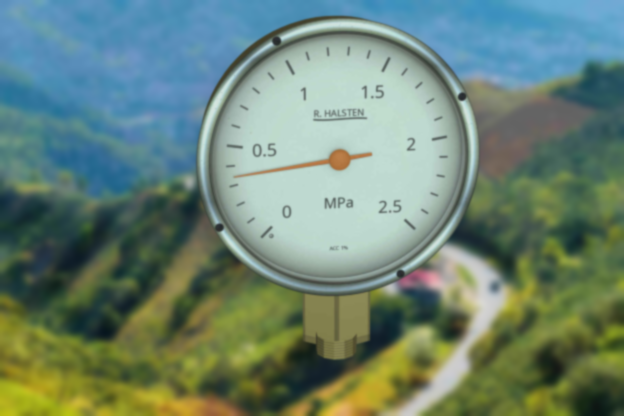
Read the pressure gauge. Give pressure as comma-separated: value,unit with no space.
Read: 0.35,MPa
